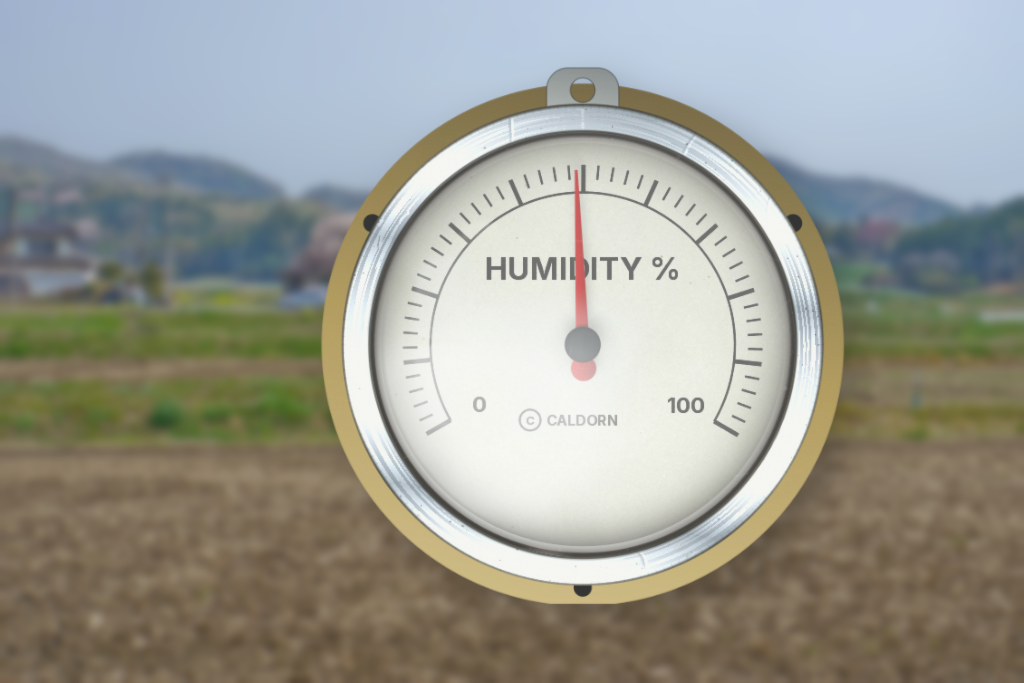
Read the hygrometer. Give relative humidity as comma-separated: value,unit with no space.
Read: 49,%
